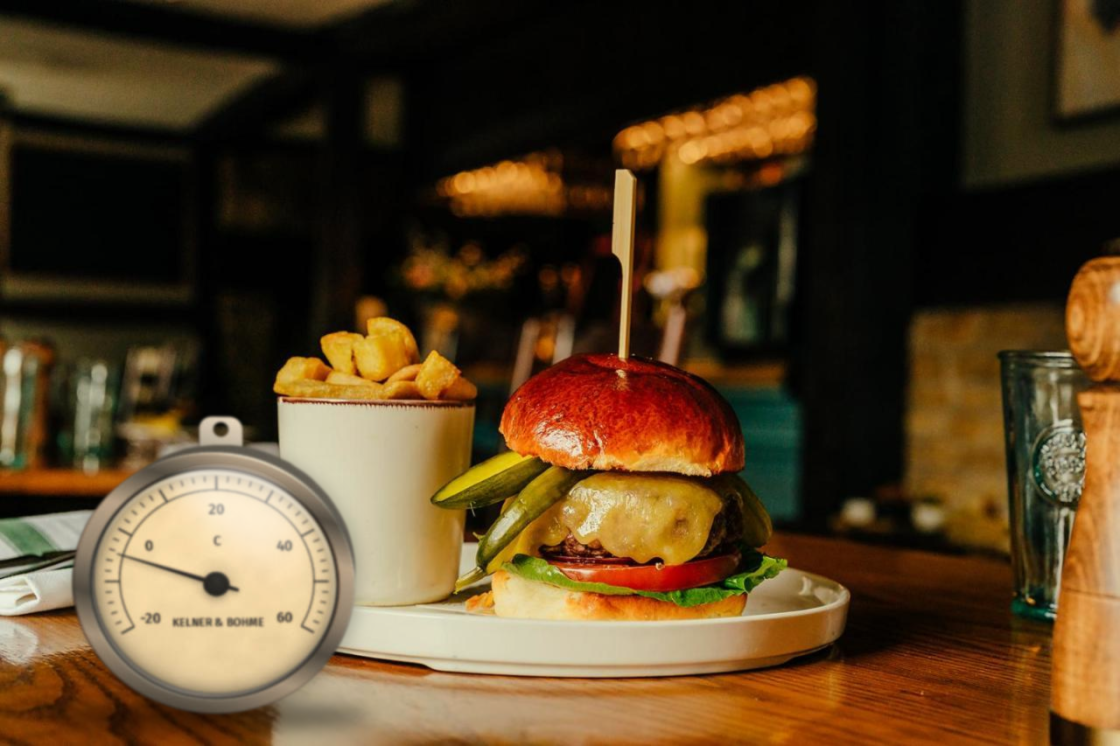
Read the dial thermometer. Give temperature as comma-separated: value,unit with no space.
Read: -4,°C
